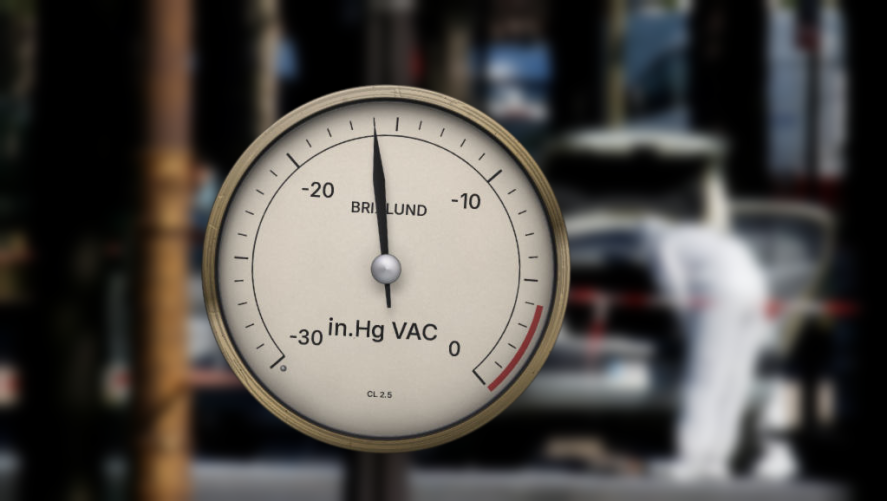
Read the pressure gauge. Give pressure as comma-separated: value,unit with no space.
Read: -16,inHg
